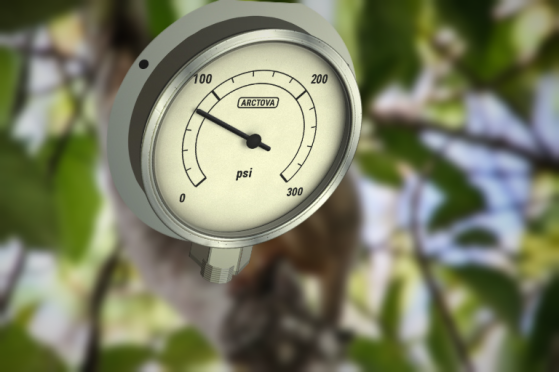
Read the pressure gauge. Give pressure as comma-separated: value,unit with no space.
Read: 80,psi
